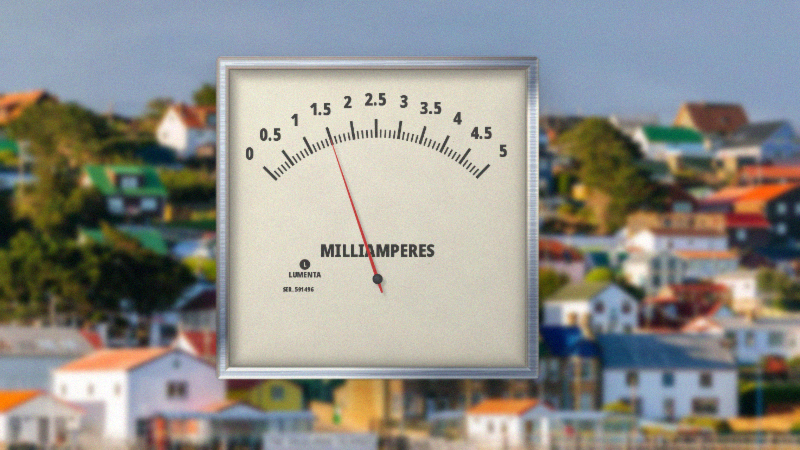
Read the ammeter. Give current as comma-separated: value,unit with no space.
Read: 1.5,mA
